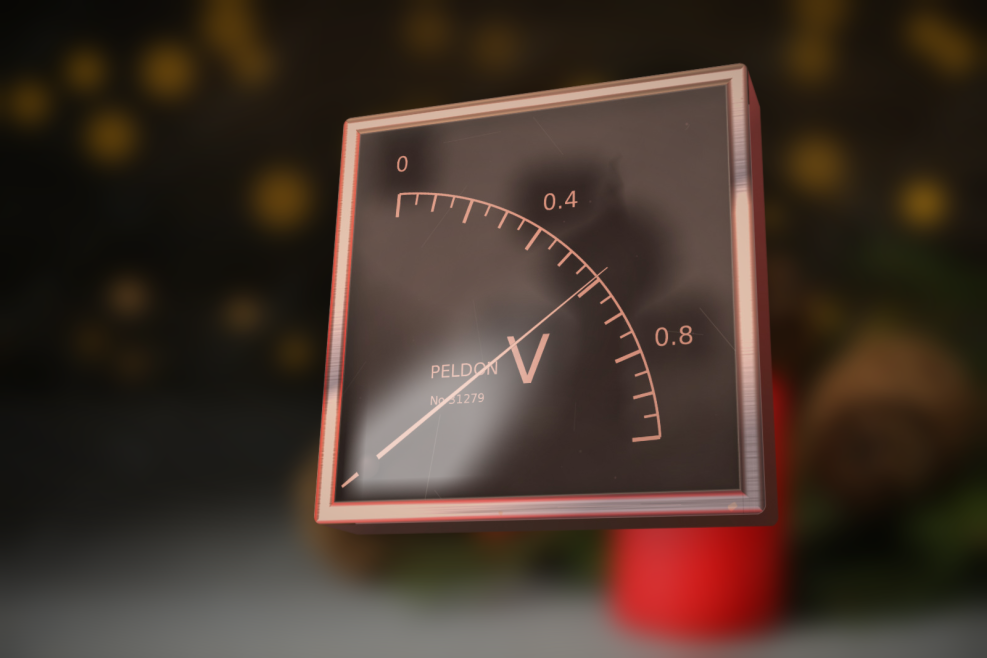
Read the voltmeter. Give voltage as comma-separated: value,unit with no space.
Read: 0.6,V
